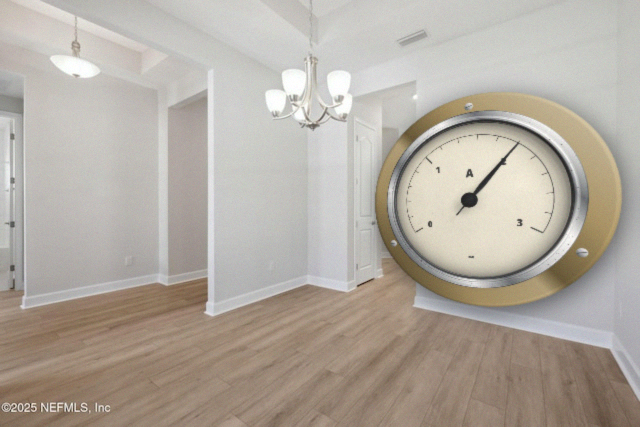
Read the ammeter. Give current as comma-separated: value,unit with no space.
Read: 2,A
